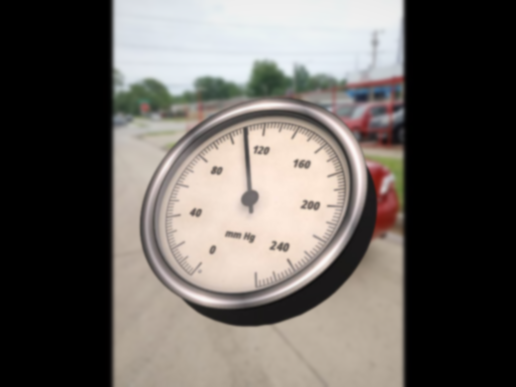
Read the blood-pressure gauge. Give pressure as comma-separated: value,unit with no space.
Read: 110,mmHg
